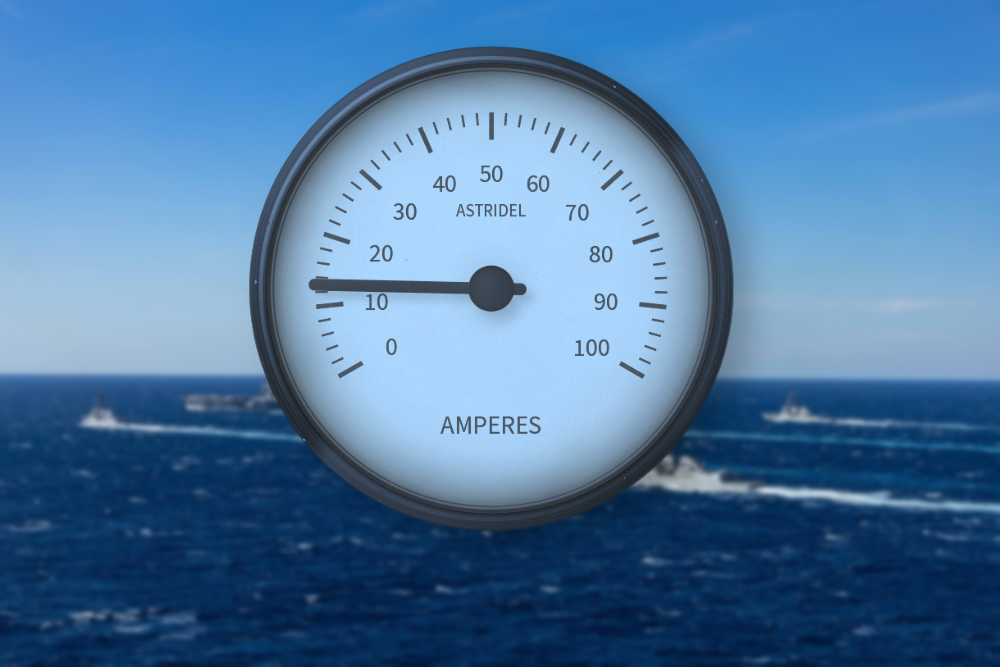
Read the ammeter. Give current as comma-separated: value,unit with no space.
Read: 13,A
